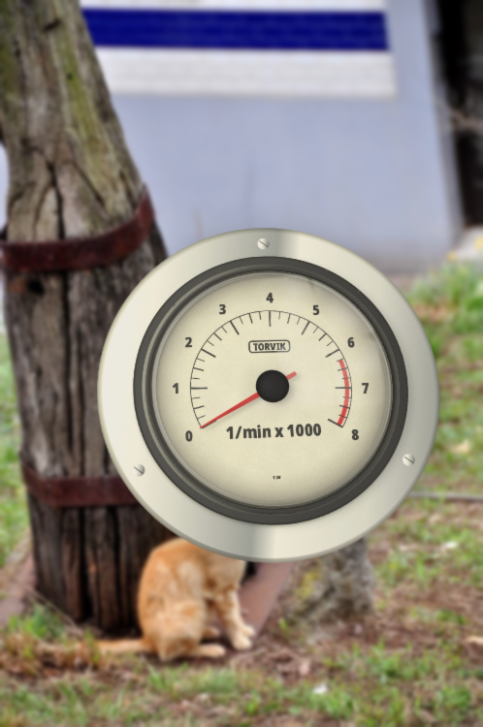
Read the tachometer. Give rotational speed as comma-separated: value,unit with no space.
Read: 0,rpm
